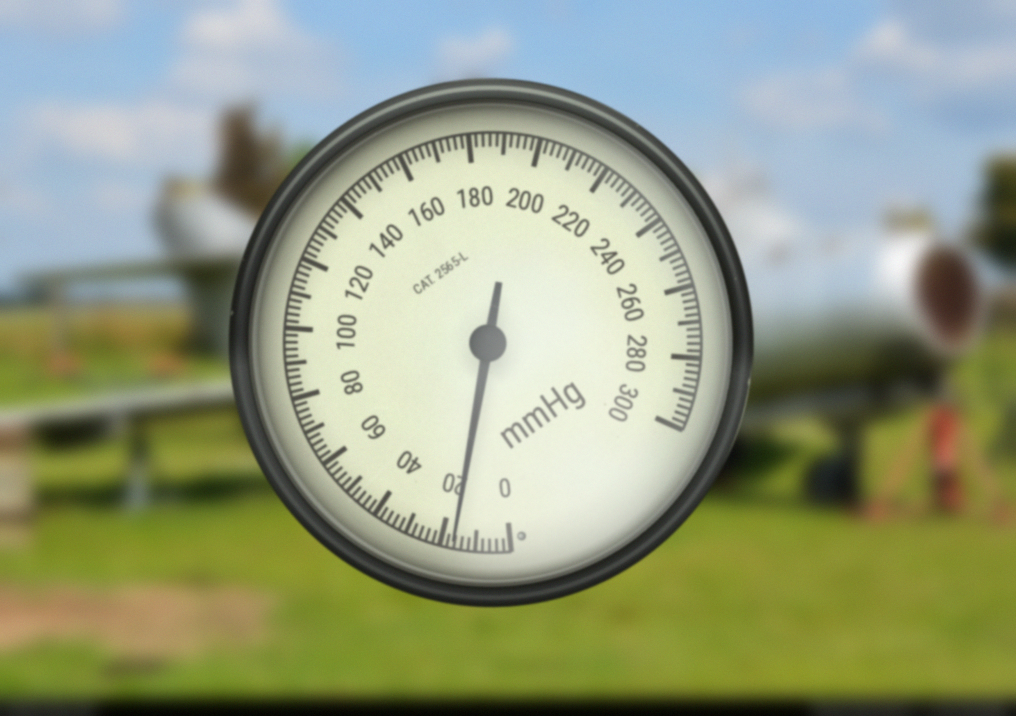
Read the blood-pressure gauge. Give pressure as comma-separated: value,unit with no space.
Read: 16,mmHg
